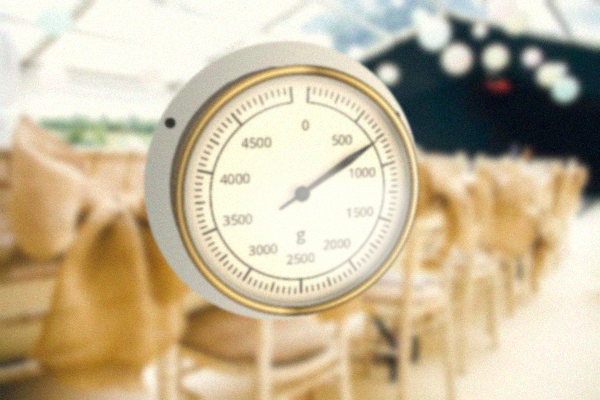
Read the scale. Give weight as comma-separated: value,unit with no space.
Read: 750,g
